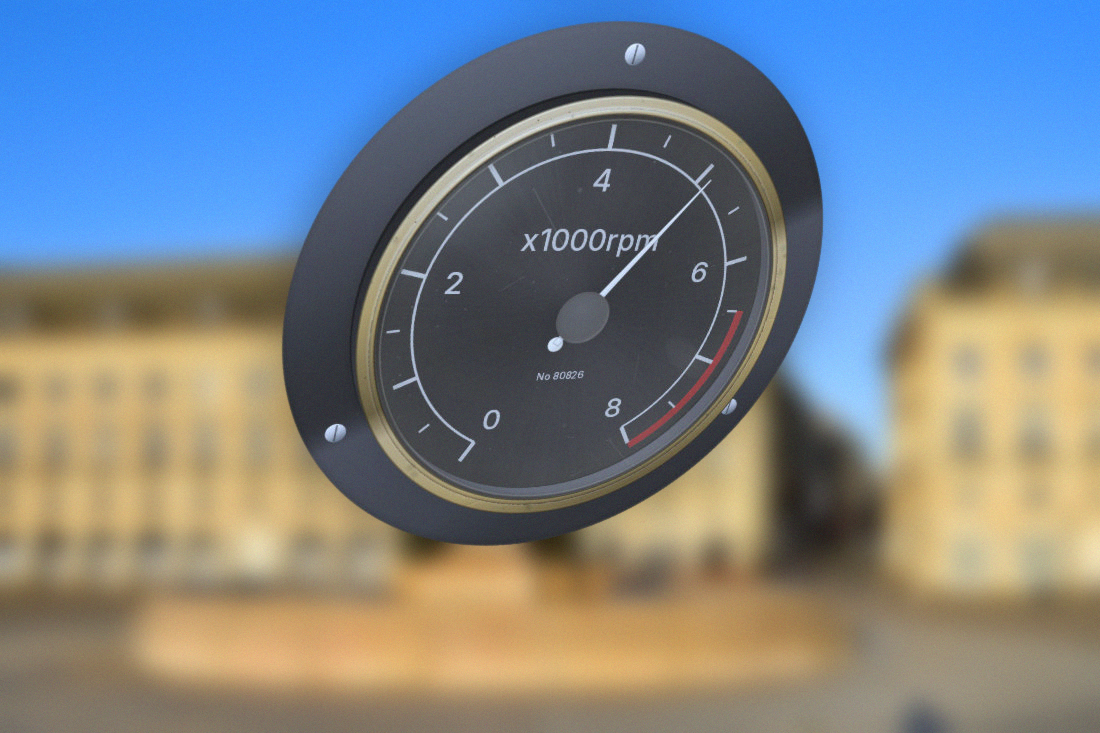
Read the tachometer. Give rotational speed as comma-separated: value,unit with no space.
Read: 5000,rpm
